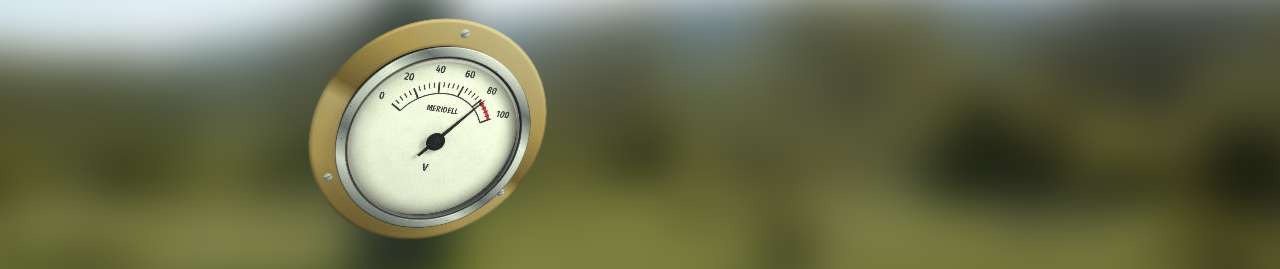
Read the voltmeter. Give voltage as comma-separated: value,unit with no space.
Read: 80,V
